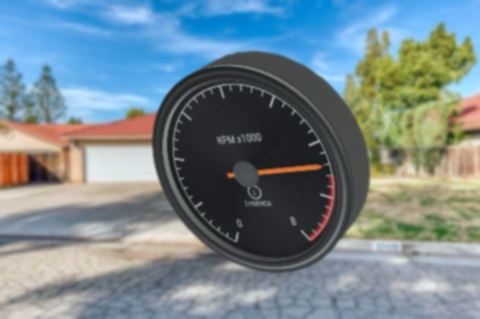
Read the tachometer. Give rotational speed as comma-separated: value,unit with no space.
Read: 6400,rpm
